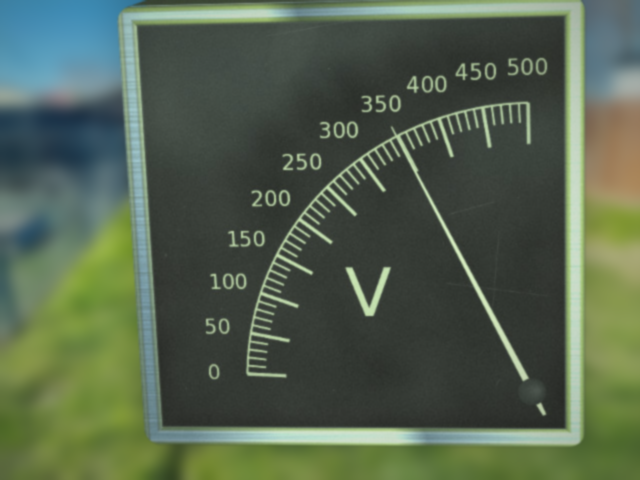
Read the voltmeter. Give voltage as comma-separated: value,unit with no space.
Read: 350,V
